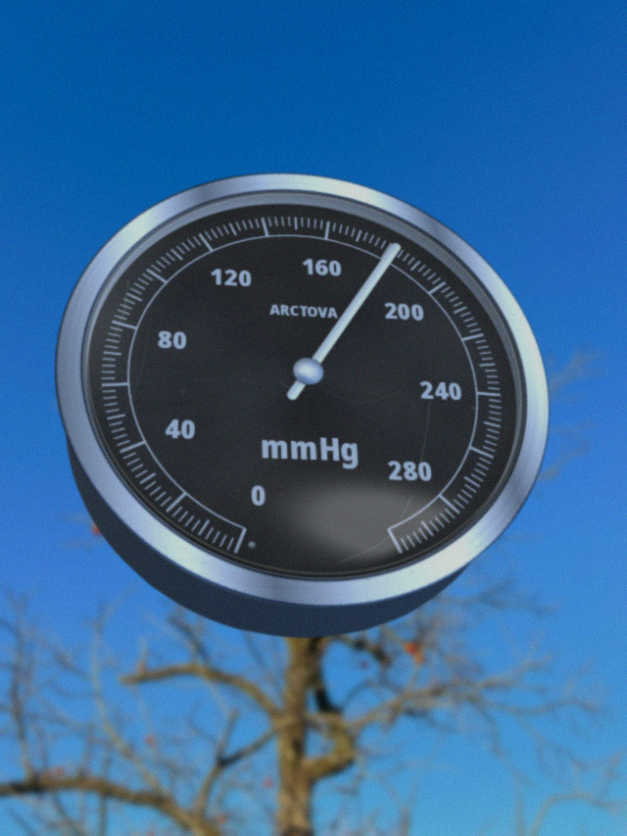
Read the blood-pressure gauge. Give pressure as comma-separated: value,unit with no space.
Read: 182,mmHg
